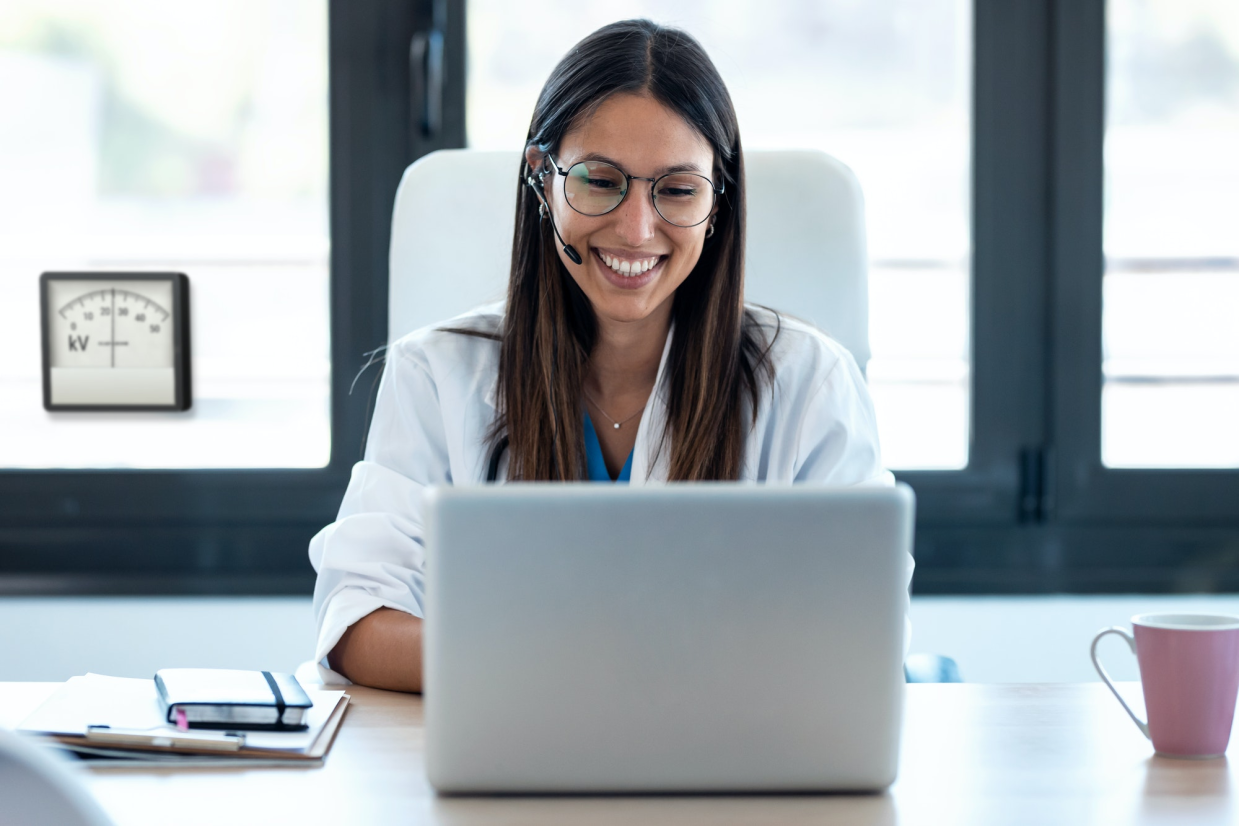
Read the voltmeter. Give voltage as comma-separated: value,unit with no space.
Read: 25,kV
